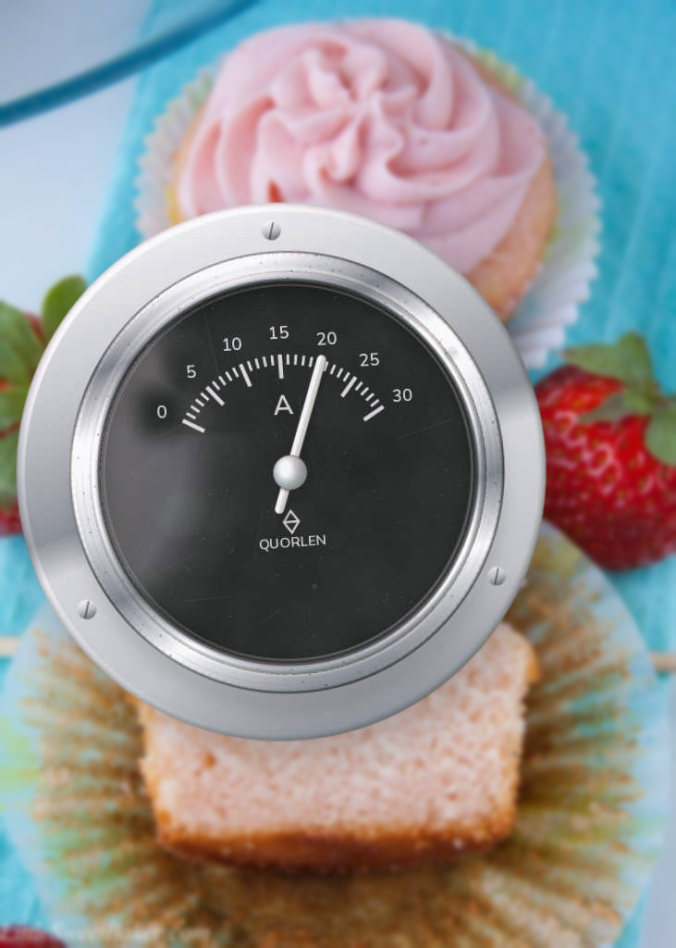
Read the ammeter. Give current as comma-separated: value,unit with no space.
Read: 20,A
